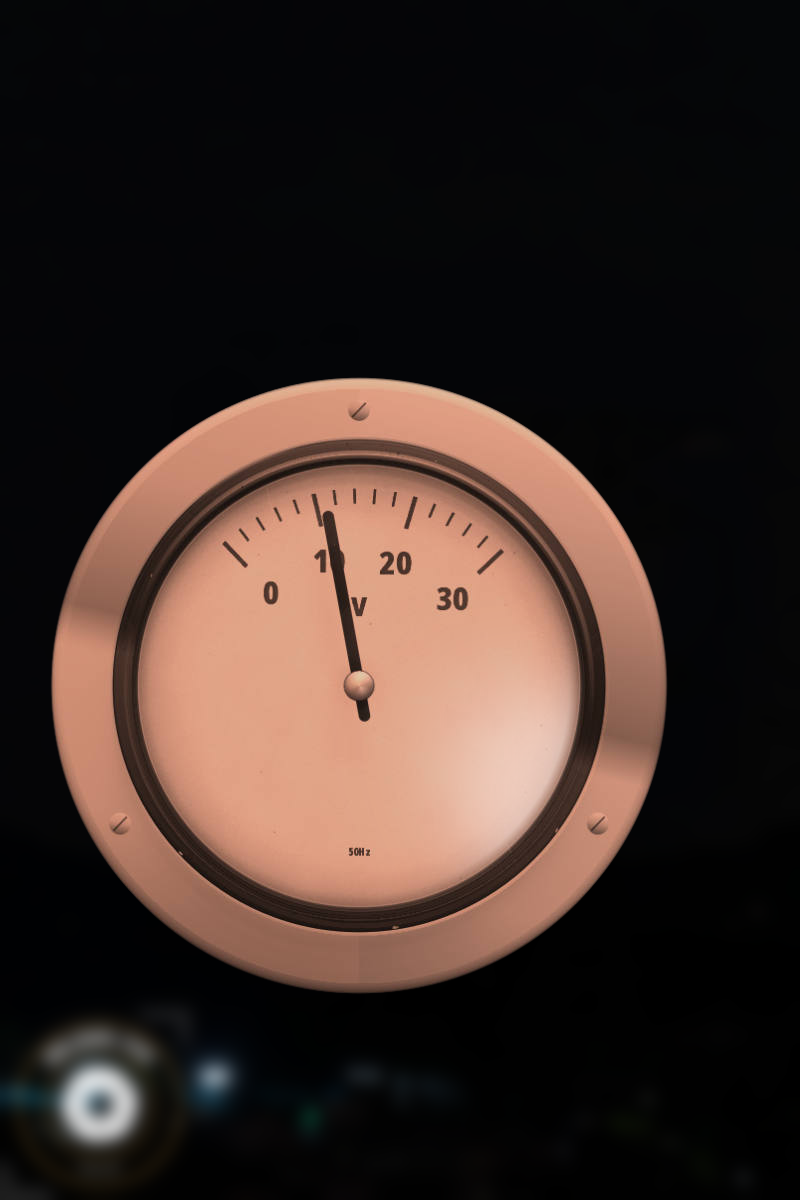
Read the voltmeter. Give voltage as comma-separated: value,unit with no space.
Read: 11,V
